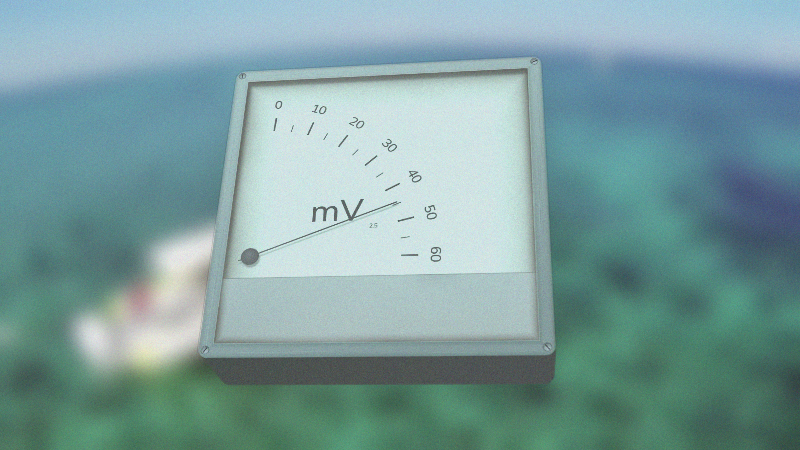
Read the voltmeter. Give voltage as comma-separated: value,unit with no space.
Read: 45,mV
